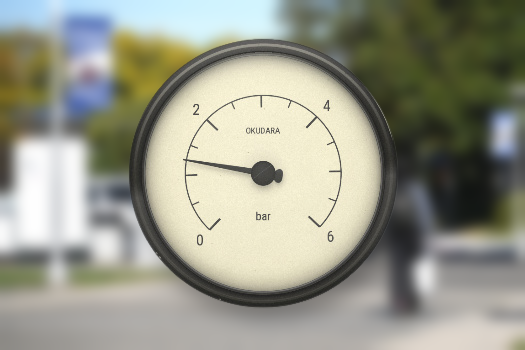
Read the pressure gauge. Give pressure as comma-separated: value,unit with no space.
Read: 1.25,bar
